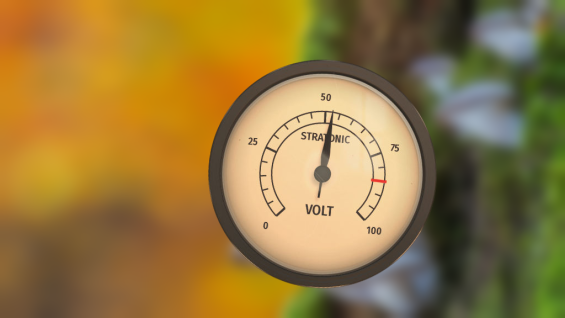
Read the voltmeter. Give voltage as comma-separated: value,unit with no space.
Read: 52.5,V
